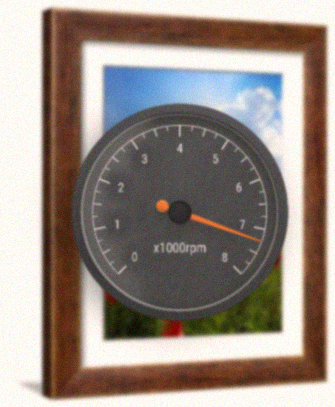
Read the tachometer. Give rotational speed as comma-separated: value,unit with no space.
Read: 7250,rpm
